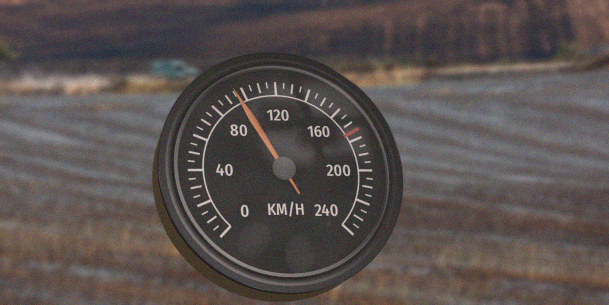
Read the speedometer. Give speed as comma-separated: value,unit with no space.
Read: 95,km/h
